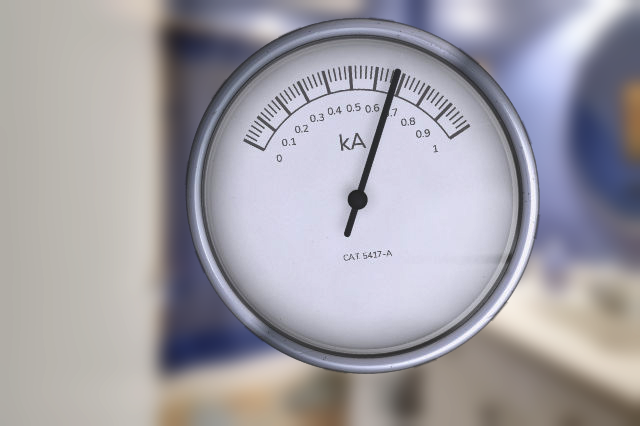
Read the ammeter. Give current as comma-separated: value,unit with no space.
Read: 0.68,kA
